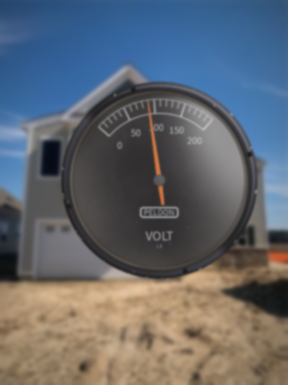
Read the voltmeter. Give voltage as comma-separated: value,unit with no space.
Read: 90,V
